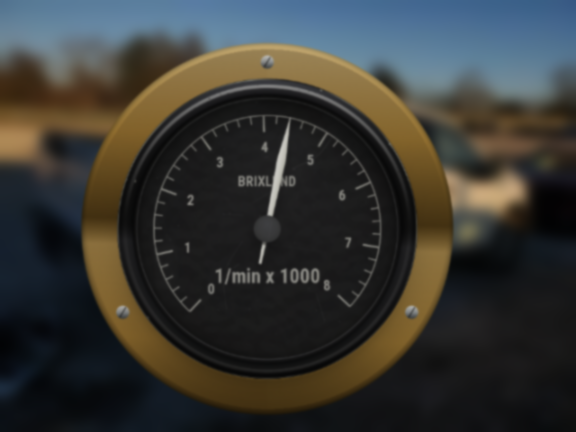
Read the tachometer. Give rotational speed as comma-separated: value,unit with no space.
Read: 4400,rpm
